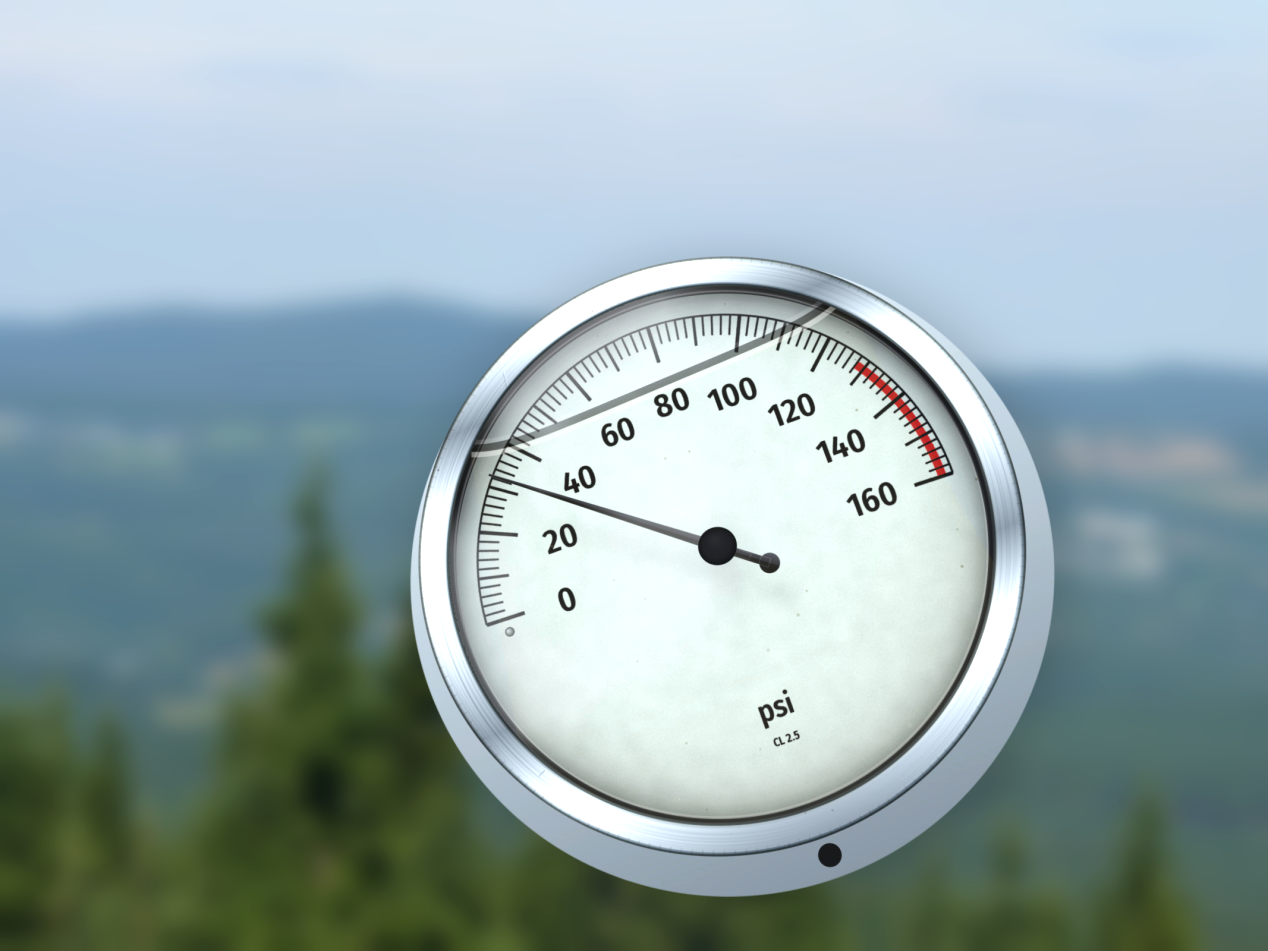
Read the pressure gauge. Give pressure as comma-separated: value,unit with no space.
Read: 32,psi
